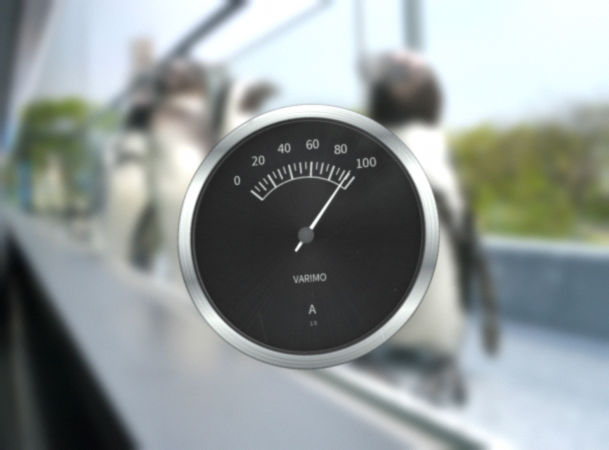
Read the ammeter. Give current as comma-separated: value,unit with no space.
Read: 95,A
